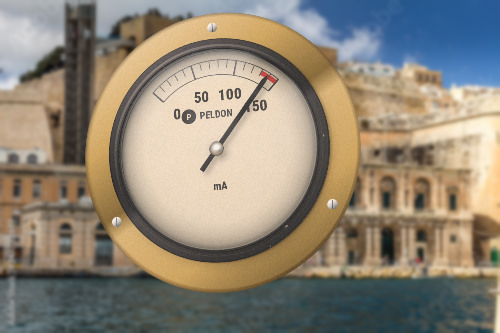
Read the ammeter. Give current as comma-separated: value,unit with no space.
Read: 140,mA
